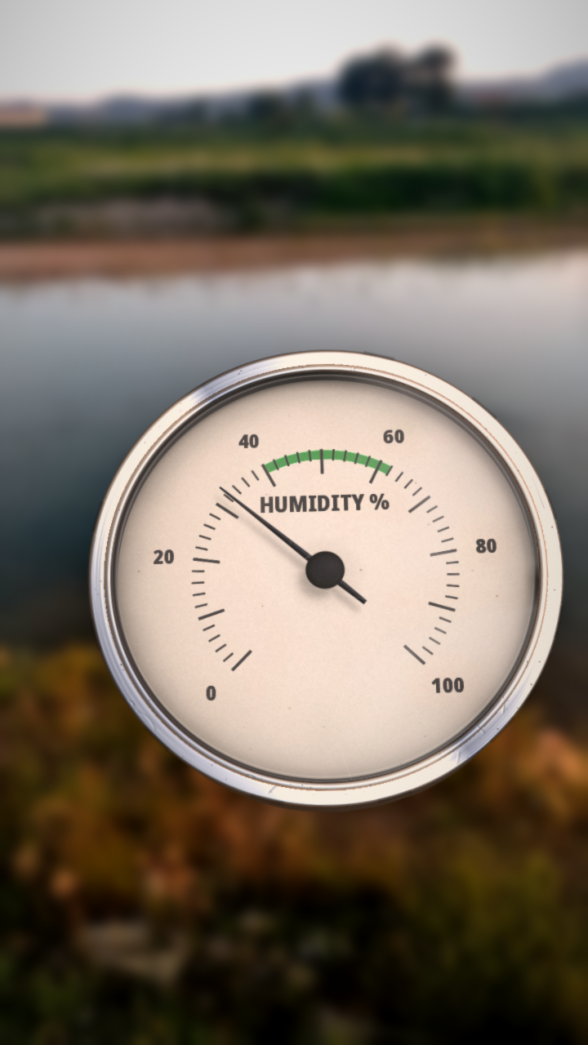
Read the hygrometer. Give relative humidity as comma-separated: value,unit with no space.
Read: 32,%
